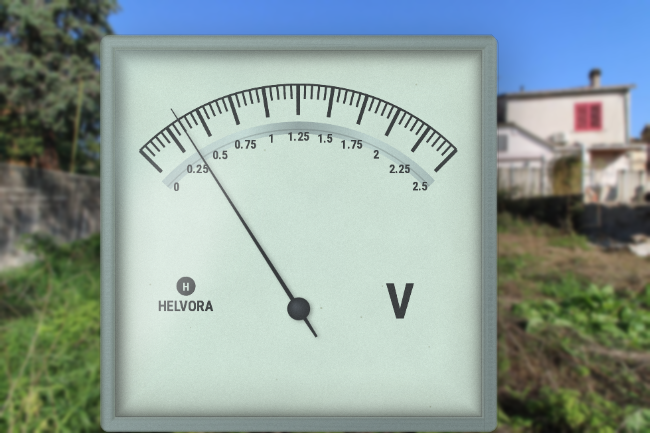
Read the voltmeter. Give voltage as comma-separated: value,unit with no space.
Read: 0.35,V
